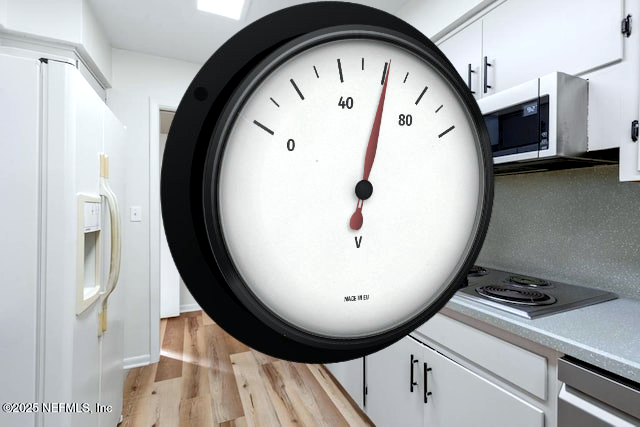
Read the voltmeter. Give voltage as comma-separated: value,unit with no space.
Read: 60,V
